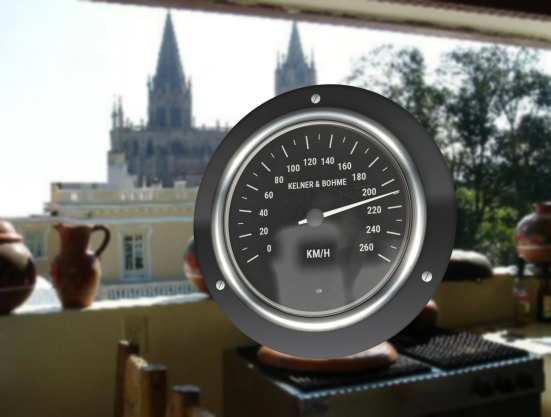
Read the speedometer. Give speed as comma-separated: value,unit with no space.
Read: 210,km/h
